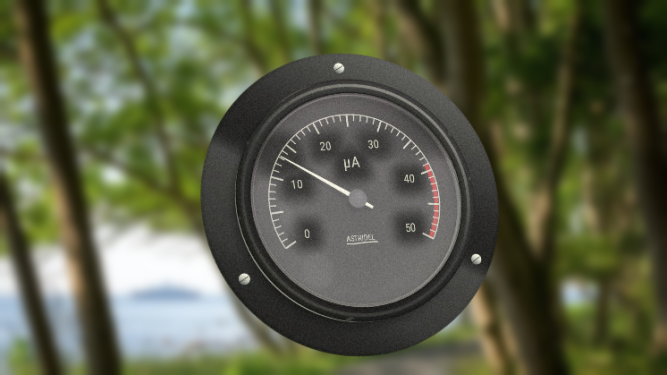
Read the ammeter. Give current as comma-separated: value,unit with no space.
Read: 13,µA
